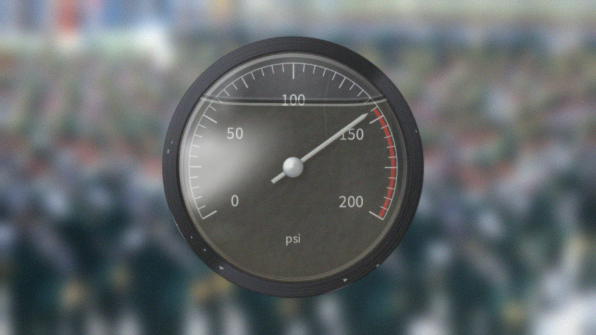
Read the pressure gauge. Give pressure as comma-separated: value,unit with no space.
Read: 145,psi
